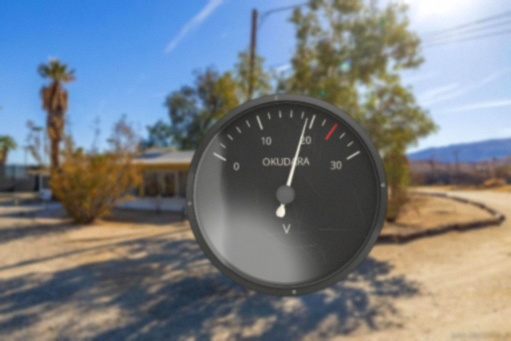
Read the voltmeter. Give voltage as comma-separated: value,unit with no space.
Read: 19,V
